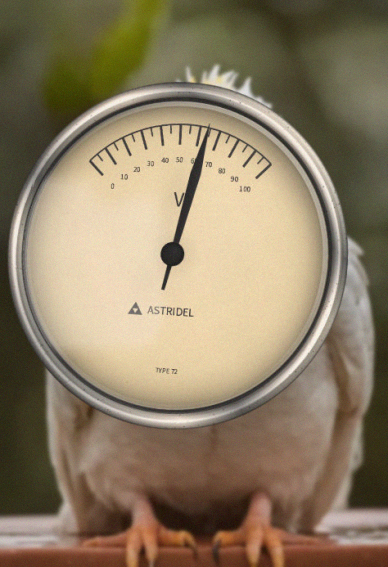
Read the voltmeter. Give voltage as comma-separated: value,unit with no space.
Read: 65,V
